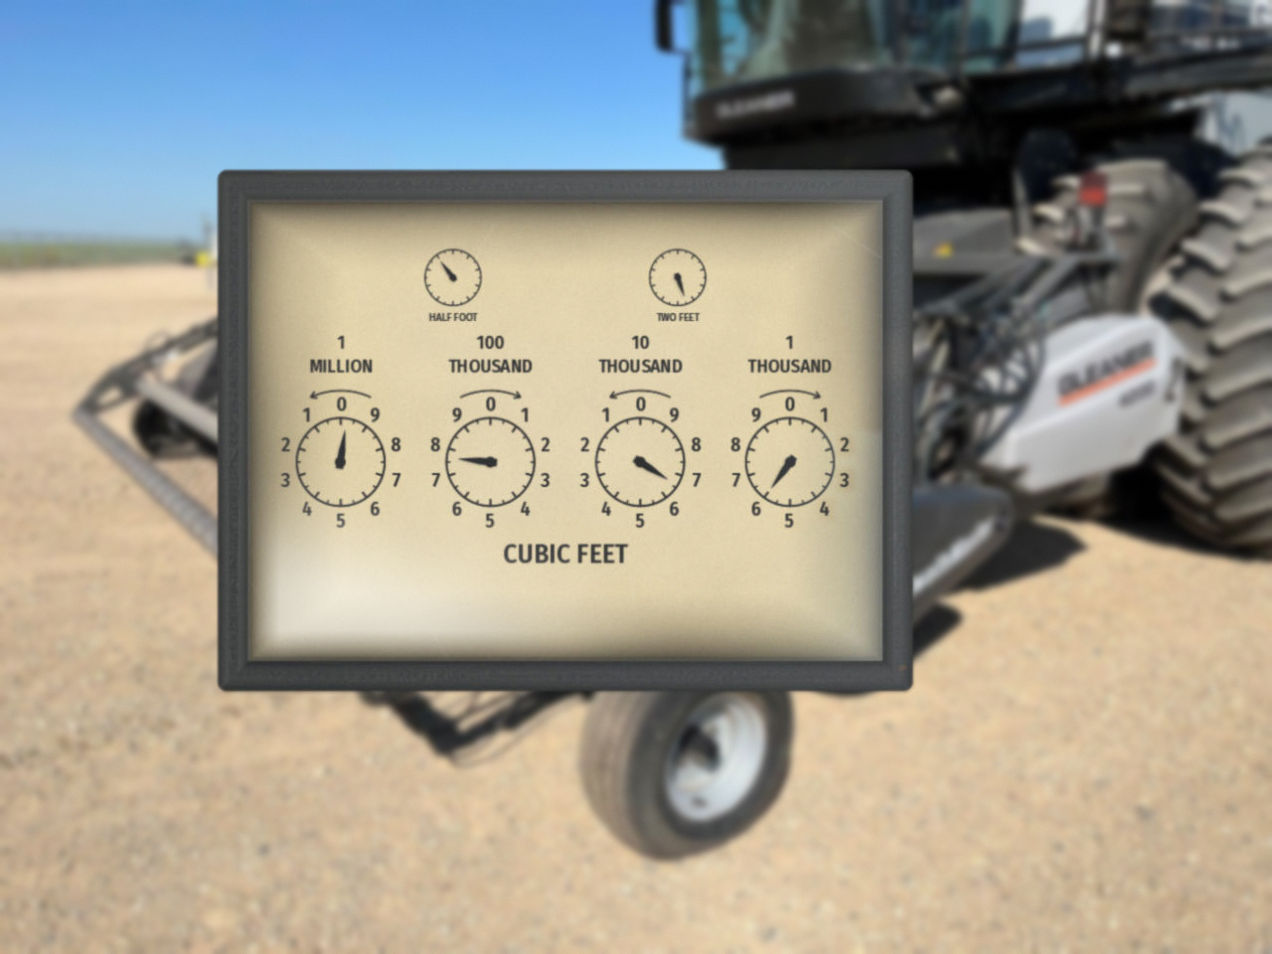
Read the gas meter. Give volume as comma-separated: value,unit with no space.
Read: 976600,ft³
